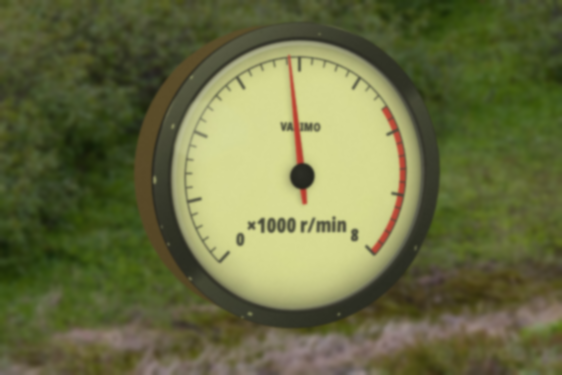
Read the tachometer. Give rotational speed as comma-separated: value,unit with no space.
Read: 3800,rpm
